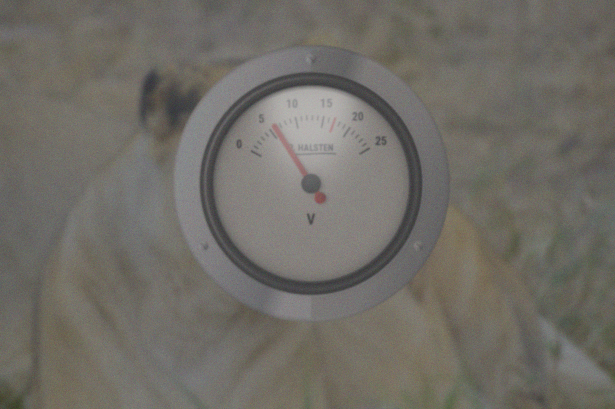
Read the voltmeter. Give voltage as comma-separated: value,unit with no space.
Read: 6,V
